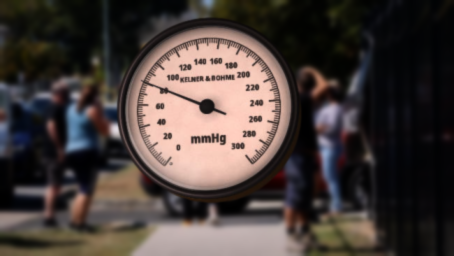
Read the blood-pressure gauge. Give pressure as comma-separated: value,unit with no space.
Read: 80,mmHg
